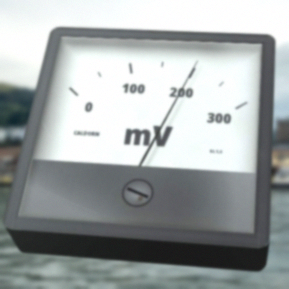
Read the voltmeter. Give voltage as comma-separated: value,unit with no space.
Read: 200,mV
